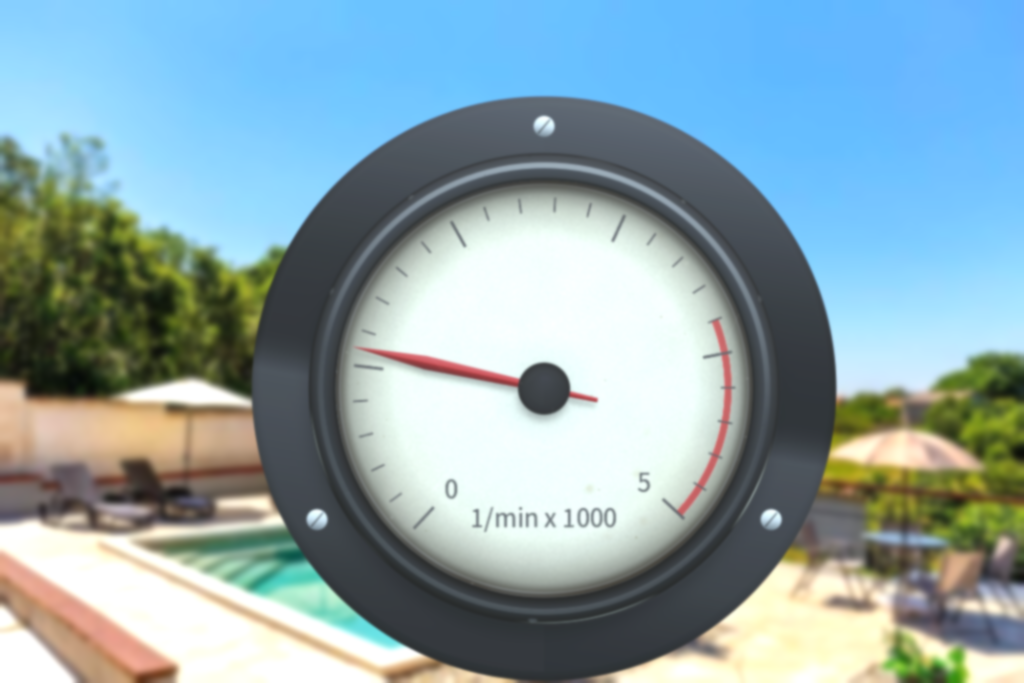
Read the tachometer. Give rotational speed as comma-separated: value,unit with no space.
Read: 1100,rpm
